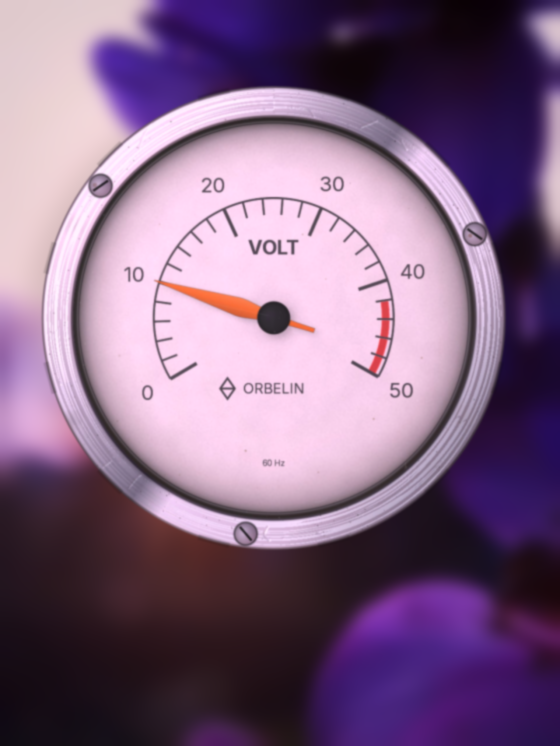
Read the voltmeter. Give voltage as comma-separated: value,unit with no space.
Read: 10,V
